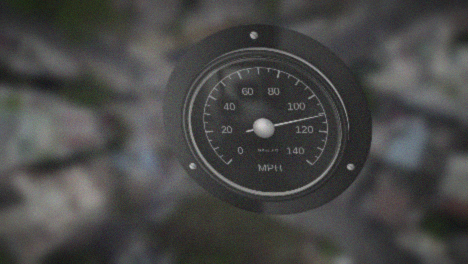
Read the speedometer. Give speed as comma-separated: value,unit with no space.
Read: 110,mph
